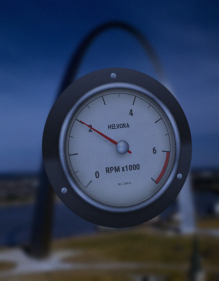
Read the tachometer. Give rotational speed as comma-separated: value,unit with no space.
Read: 2000,rpm
